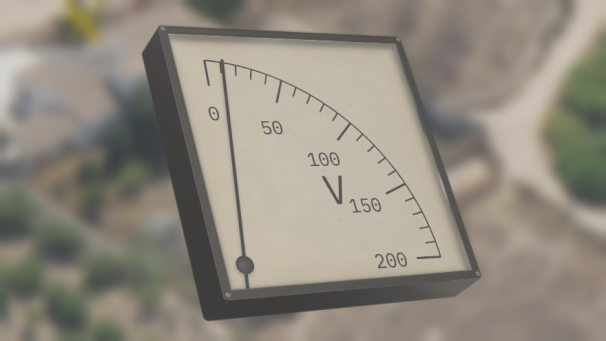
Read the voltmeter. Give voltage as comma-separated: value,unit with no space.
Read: 10,V
